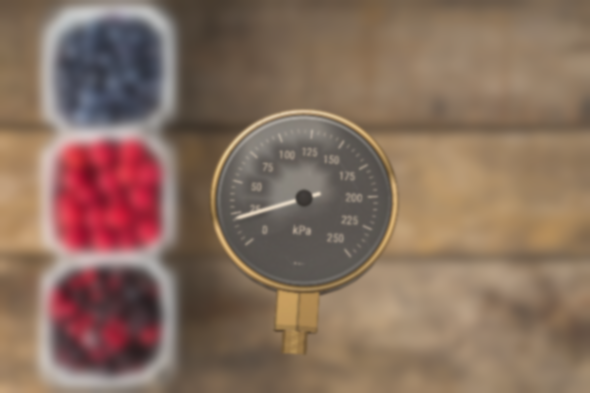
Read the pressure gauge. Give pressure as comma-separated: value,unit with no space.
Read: 20,kPa
